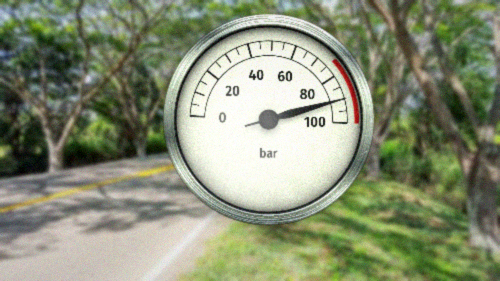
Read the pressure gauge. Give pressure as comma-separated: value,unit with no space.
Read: 90,bar
